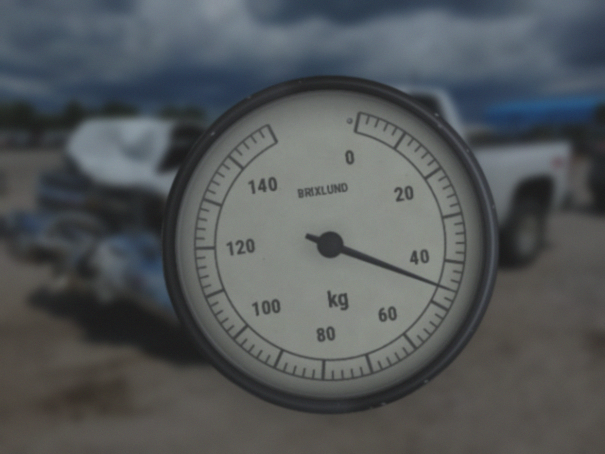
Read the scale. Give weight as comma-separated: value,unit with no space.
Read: 46,kg
